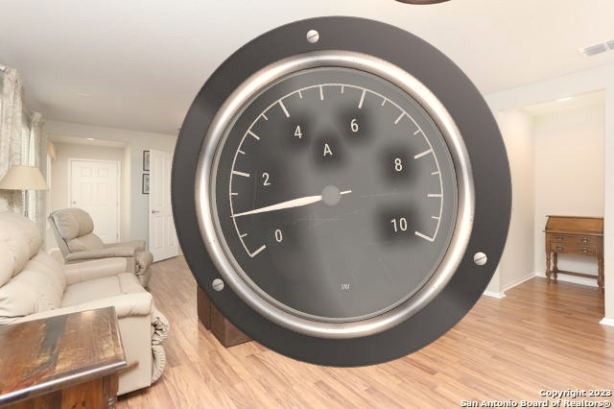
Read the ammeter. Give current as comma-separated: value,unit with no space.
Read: 1,A
